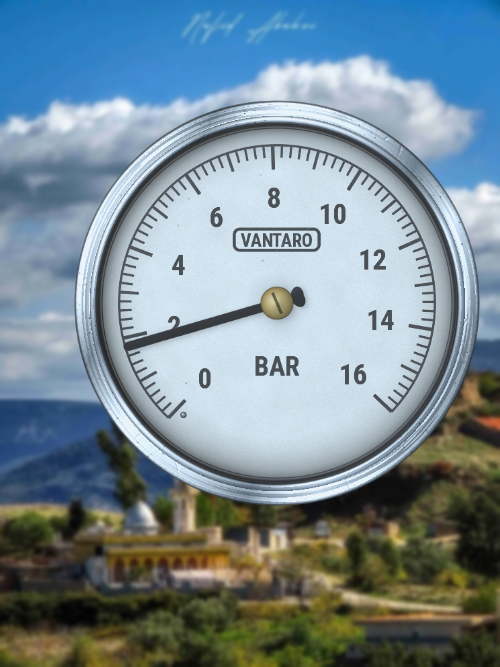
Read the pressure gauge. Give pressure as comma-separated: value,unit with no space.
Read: 1.8,bar
